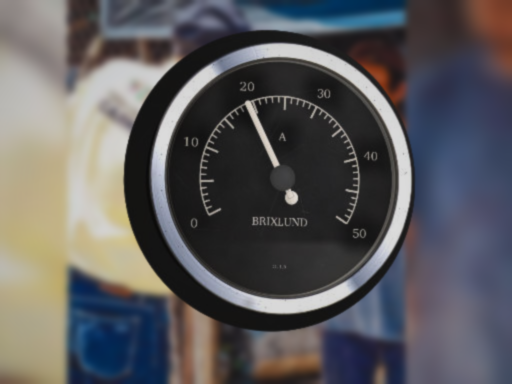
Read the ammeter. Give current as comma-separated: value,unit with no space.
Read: 19,A
